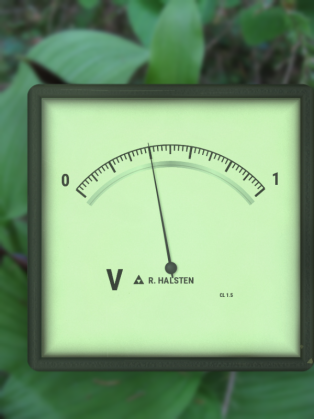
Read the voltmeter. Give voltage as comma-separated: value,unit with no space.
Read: 0.4,V
